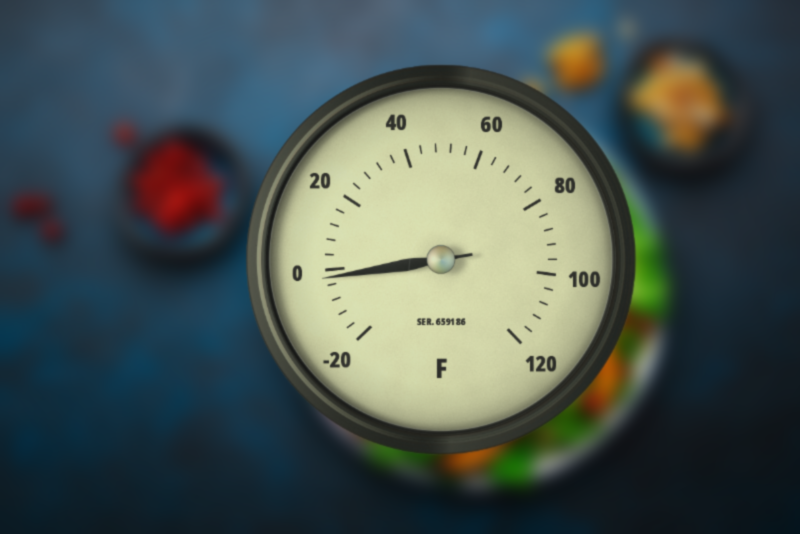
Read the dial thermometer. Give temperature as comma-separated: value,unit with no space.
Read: -2,°F
